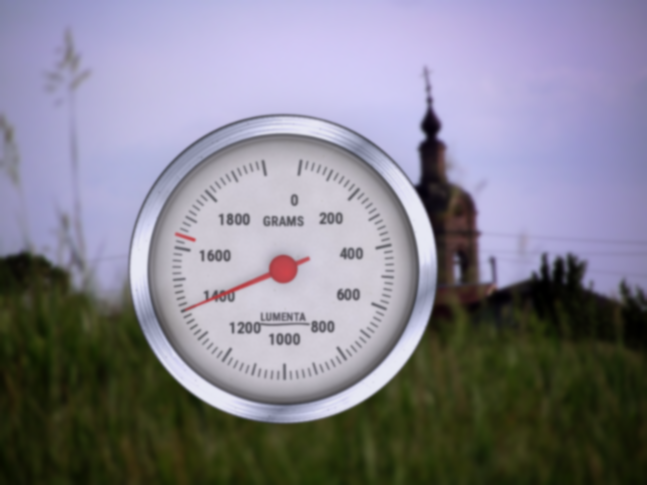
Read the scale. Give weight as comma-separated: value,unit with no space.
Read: 1400,g
